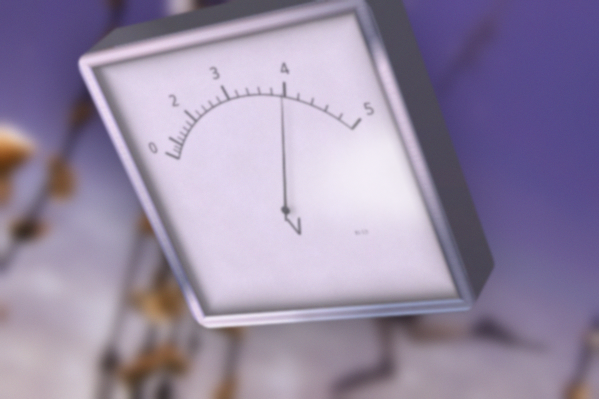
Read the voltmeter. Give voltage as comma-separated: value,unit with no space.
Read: 4,V
